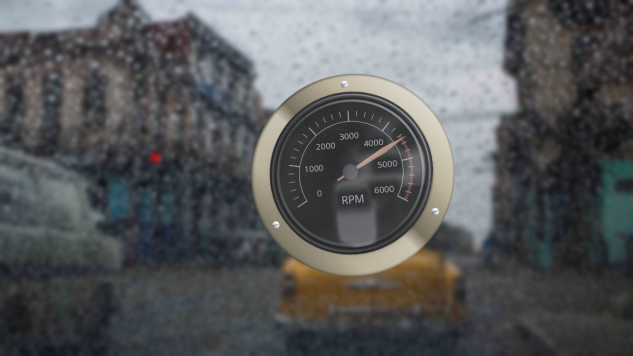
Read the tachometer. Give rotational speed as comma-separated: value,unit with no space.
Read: 4500,rpm
